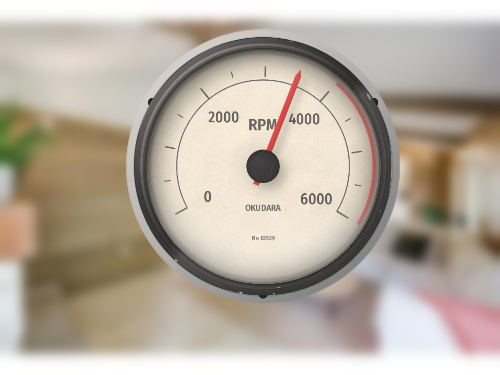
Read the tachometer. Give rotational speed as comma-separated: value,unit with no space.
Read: 3500,rpm
